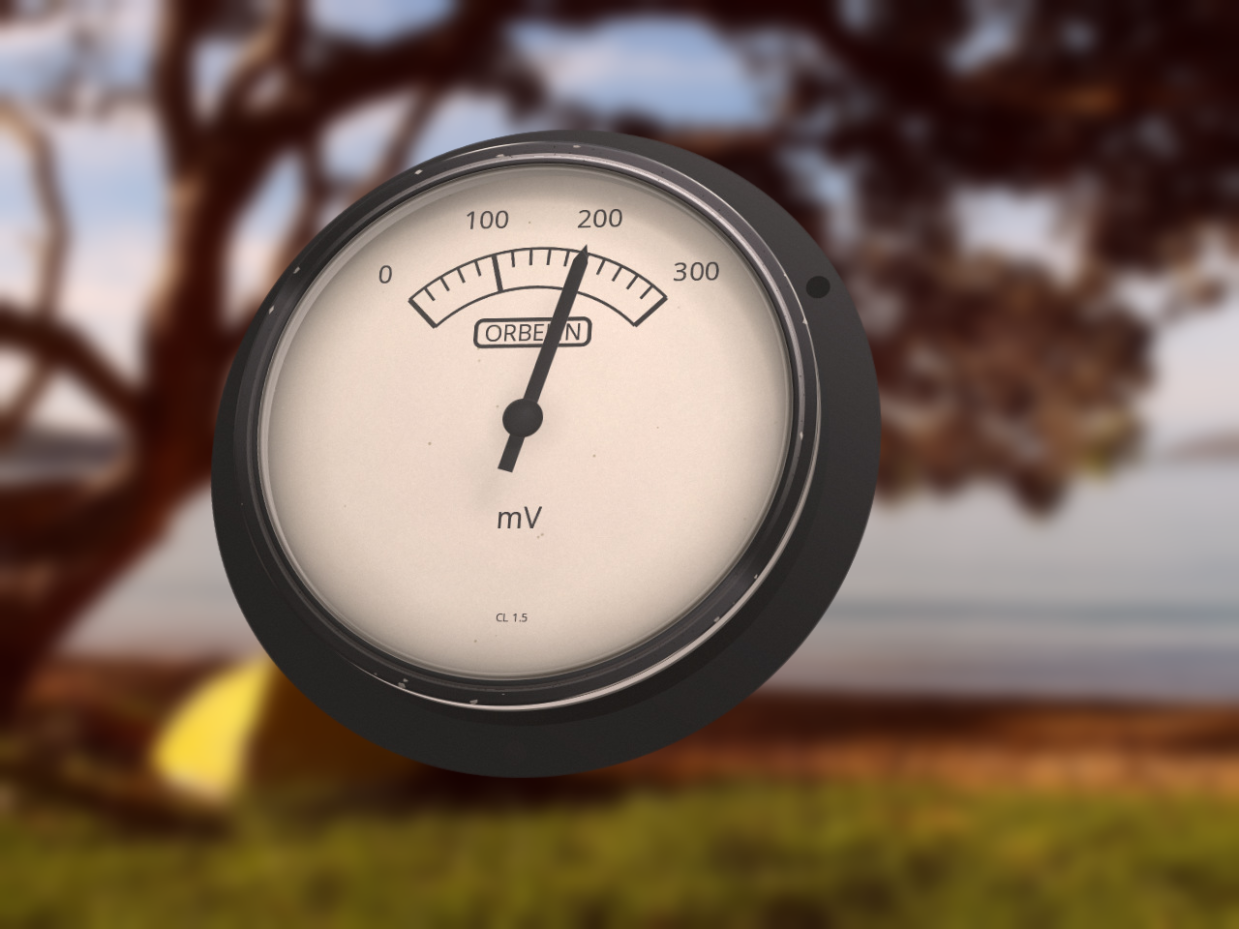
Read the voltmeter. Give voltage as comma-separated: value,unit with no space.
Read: 200,mV
